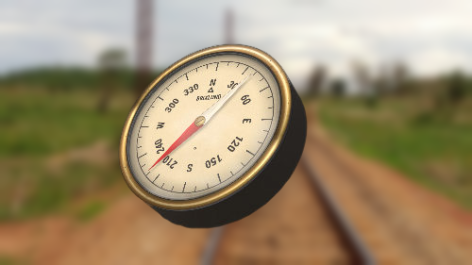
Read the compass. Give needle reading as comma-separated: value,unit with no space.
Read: 220,°
